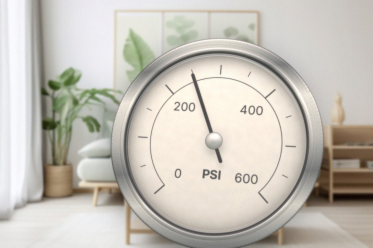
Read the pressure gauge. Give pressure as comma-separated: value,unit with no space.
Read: 250,psi
